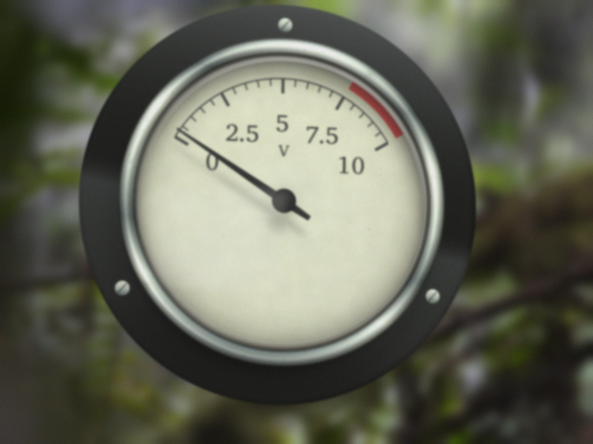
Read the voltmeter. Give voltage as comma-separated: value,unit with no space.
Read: 0.25,V
